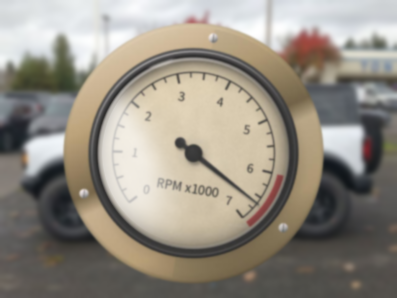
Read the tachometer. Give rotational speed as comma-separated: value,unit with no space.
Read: 6625,rpm
